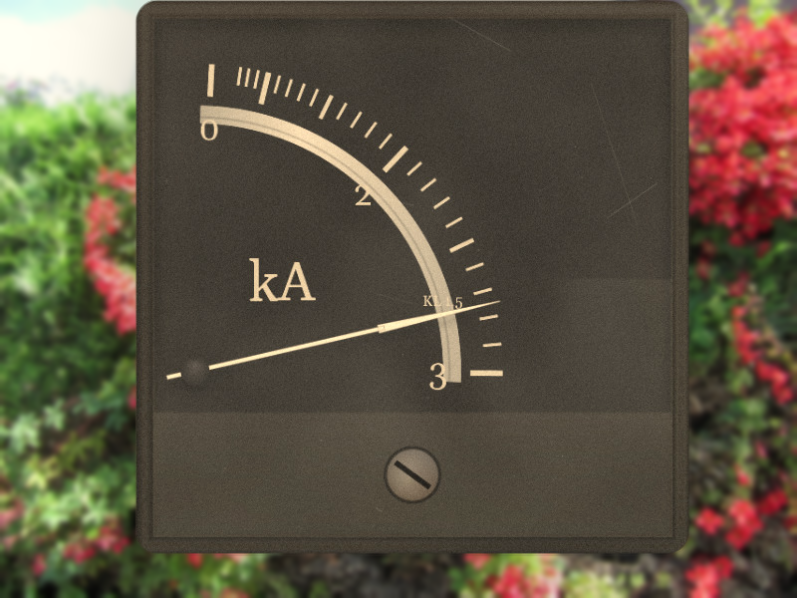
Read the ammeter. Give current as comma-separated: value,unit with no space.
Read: 2.75,kA
